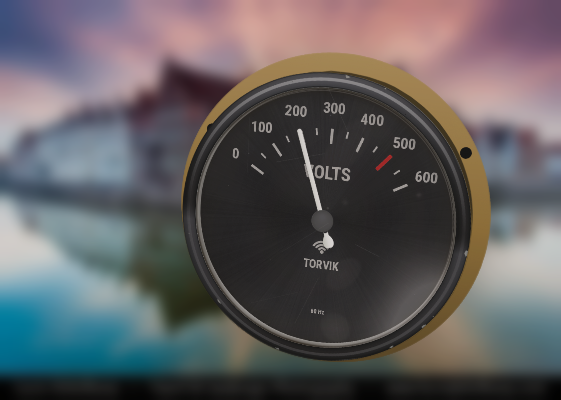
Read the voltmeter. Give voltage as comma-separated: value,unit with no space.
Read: 200,V
